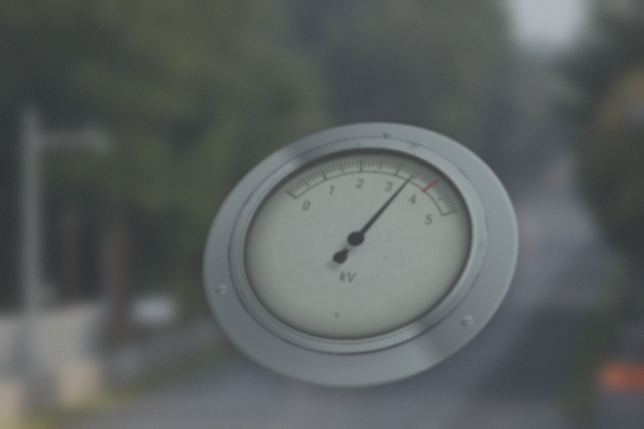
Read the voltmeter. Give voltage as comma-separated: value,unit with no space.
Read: 3.5,kV
